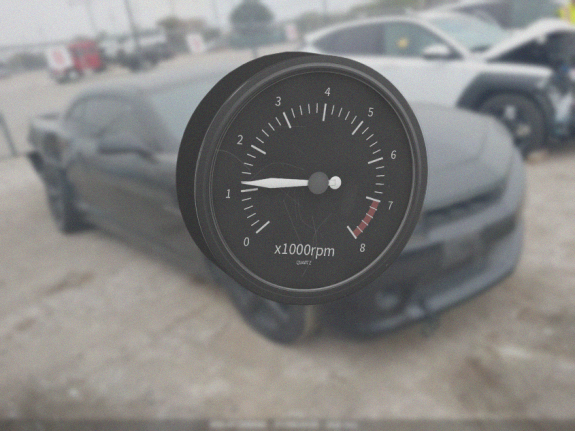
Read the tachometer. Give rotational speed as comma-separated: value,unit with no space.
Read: 1200,rpm
